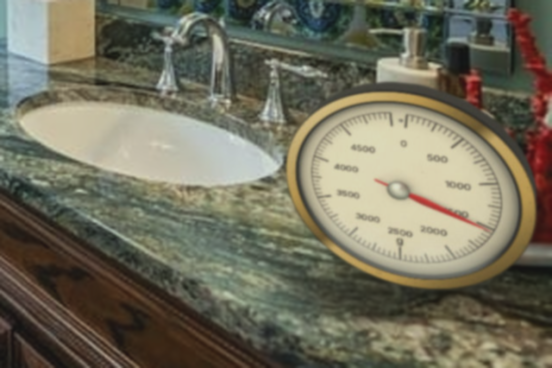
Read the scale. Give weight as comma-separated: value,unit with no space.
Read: 1500,g
